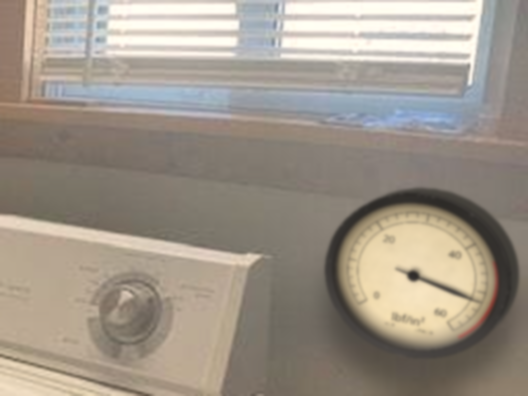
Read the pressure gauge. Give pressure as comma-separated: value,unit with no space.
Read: 52,psi
